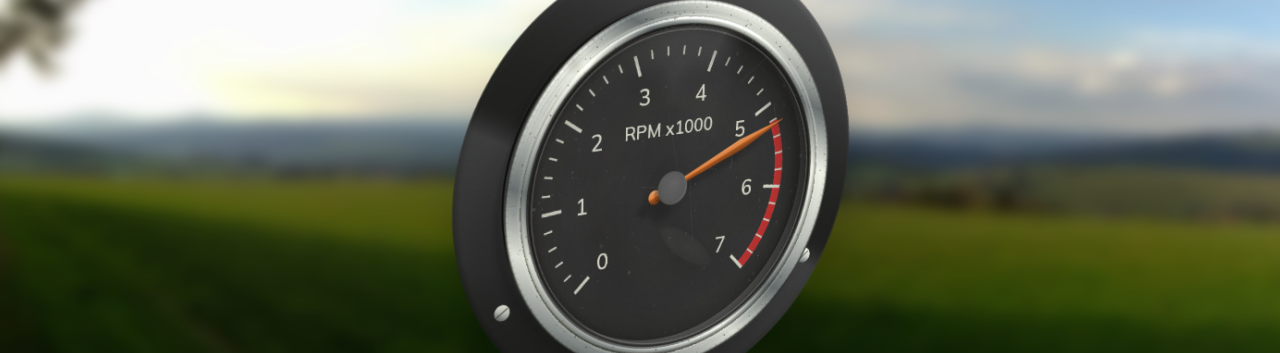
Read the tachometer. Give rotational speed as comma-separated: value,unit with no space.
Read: 5200,rpm
